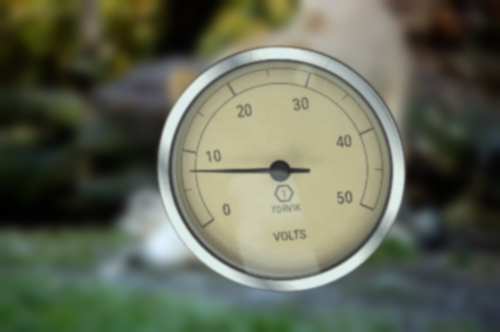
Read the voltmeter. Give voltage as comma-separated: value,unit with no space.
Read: 7.5,V
